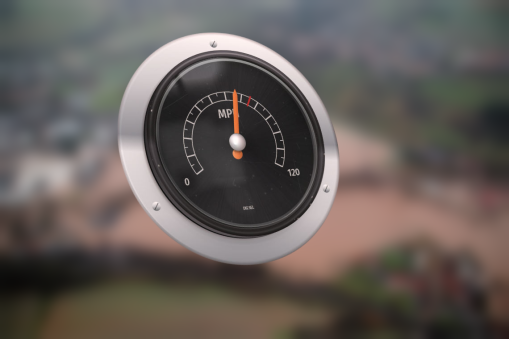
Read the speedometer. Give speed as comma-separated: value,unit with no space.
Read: 65,mph
